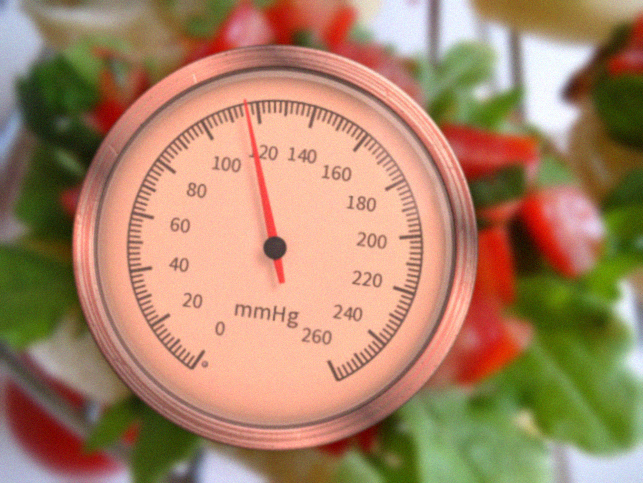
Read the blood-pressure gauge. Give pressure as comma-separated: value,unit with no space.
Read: 116,mmHg
